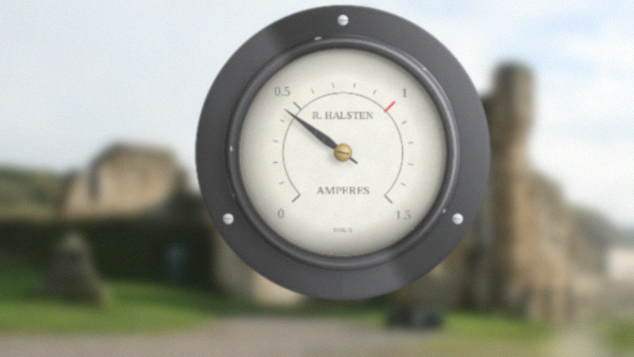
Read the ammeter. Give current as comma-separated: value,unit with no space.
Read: 0.45,A
